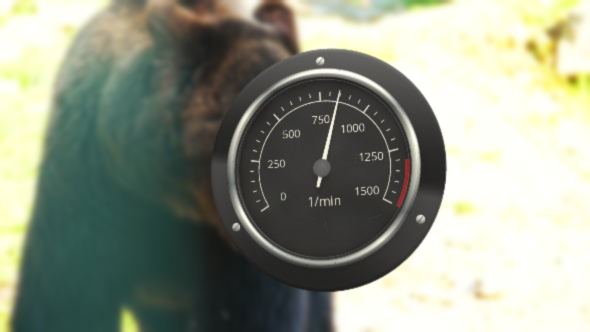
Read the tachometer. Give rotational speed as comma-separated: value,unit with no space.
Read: 850,rpm
